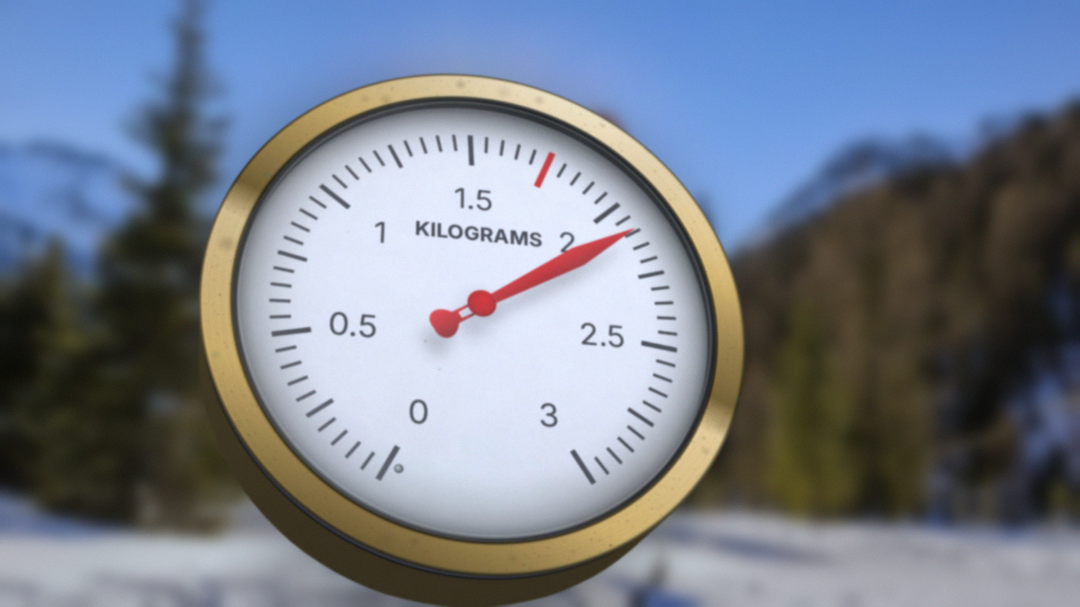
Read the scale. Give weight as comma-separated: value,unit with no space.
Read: 2.1,kg
